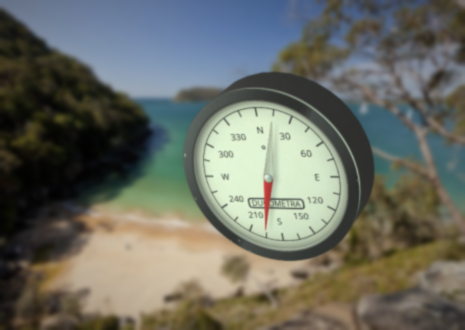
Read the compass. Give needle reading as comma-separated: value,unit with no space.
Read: 195,°
